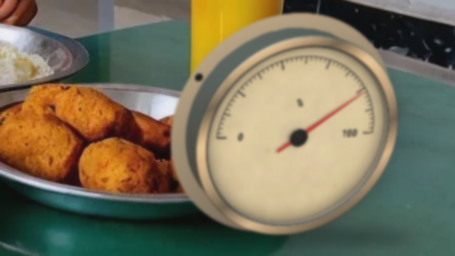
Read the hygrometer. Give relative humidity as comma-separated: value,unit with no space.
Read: 80,%
